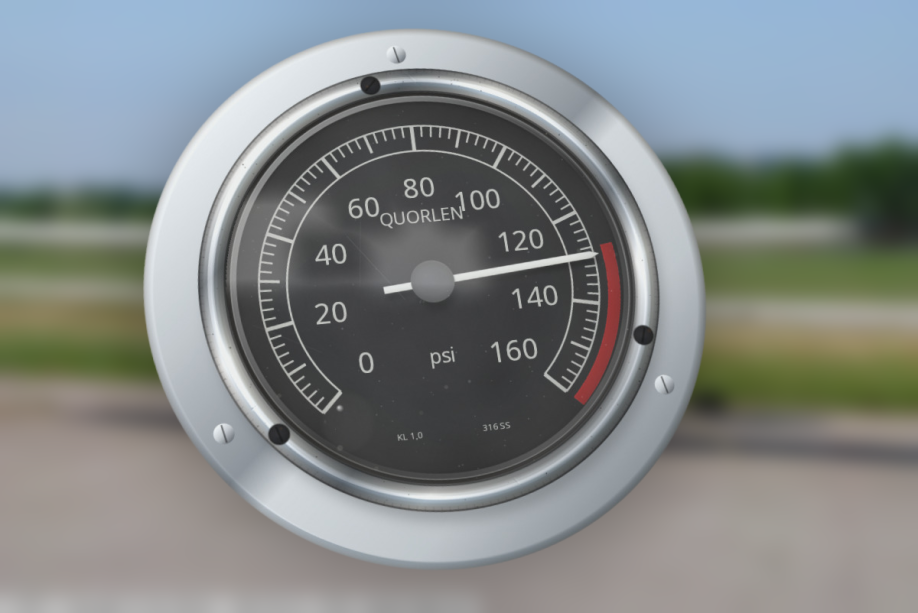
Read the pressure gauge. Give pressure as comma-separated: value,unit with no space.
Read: 130,psi
